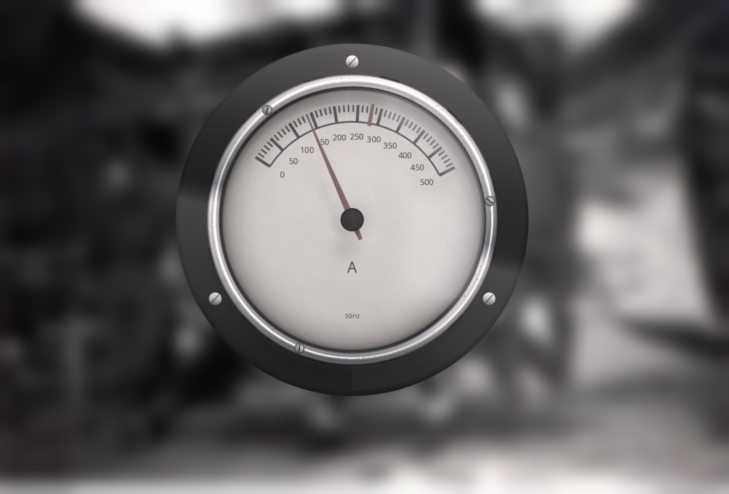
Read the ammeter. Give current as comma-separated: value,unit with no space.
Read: 140,A
